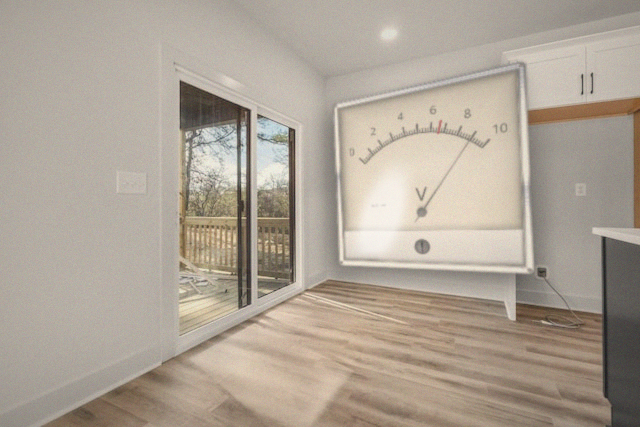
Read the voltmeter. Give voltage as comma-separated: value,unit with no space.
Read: 9,V
